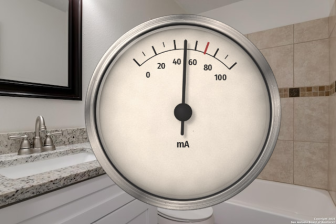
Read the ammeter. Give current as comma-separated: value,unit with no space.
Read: 50,mA
